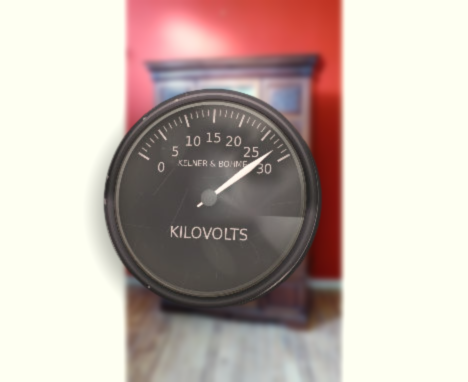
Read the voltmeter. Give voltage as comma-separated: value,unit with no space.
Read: 28,kV
